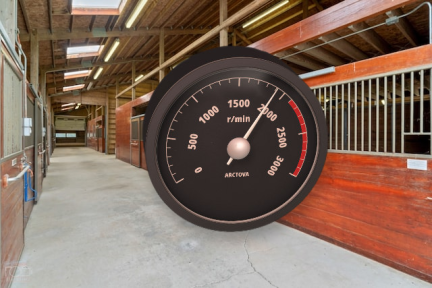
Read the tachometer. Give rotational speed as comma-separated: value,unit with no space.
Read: 1900,rpm
